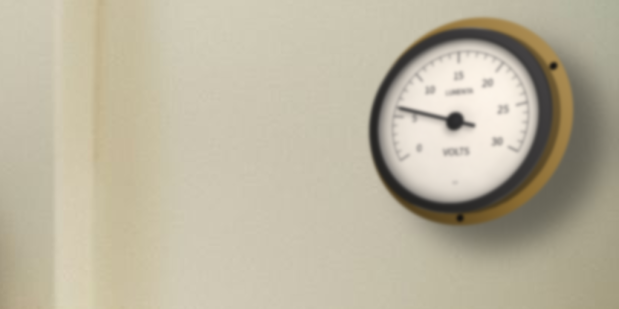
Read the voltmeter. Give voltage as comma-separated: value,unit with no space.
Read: 6,V
